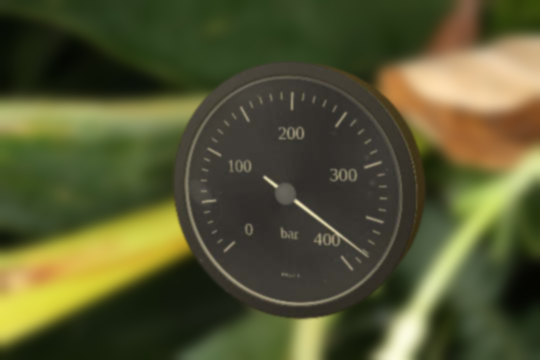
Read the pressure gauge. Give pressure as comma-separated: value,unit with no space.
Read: 380,bar
